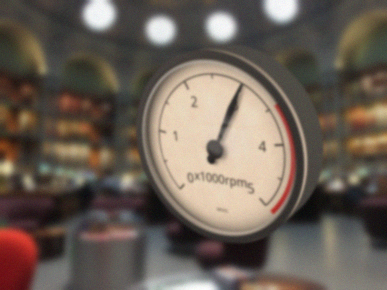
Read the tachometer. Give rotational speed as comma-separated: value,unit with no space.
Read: 3000,rpm
